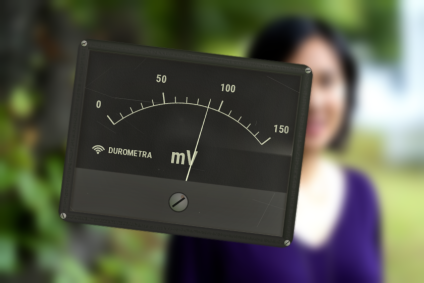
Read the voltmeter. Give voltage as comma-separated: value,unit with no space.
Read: 90,mV
